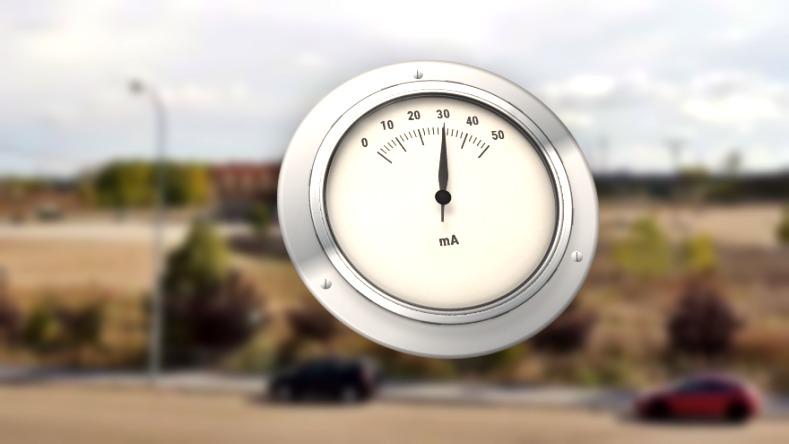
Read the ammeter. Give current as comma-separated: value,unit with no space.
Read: 30,mA
